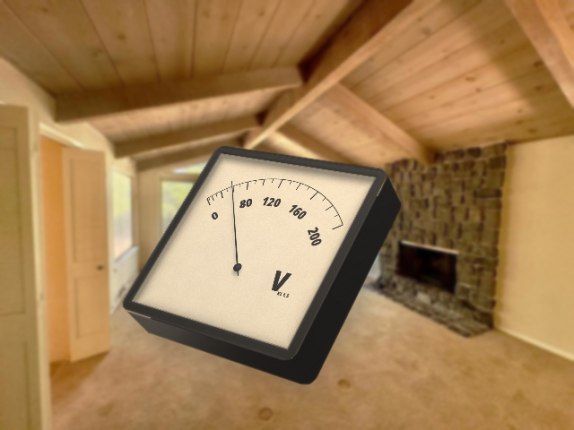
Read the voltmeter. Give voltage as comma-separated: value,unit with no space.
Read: 60,V
